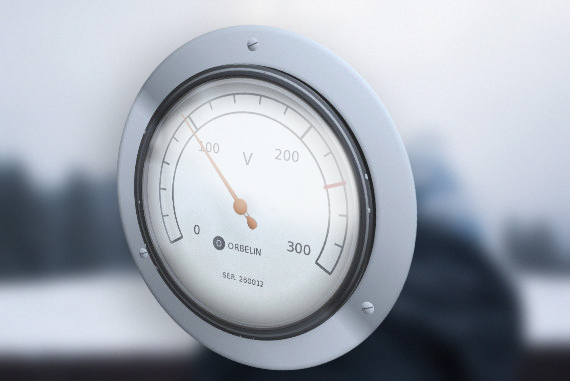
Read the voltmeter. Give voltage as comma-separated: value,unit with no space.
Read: 100,V
